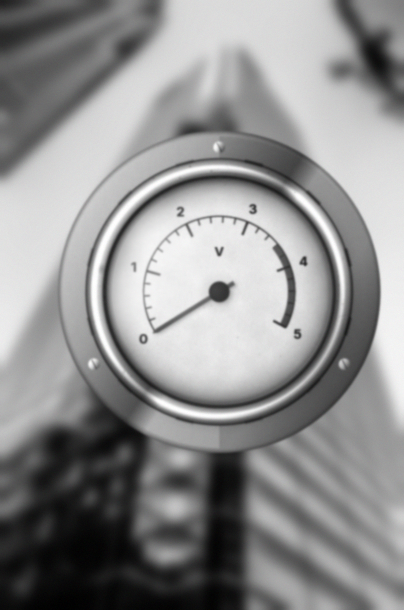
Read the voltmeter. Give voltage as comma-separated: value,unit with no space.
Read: 0,V
